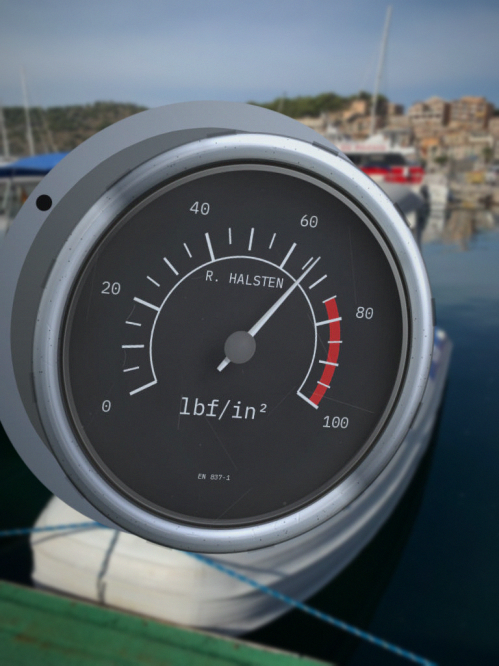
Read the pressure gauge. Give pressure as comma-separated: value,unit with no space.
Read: 65,psi
